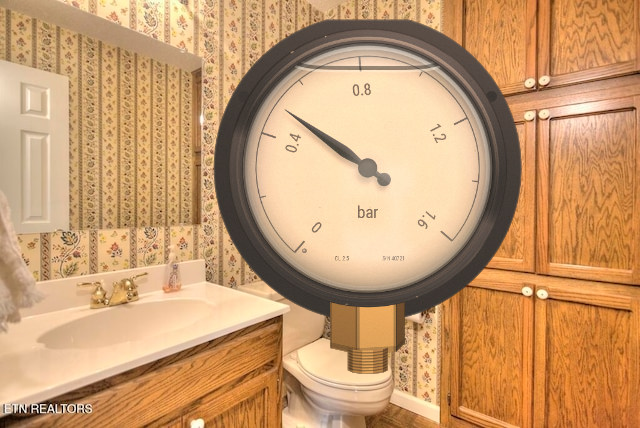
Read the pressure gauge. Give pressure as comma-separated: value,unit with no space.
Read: 0.5,bar
